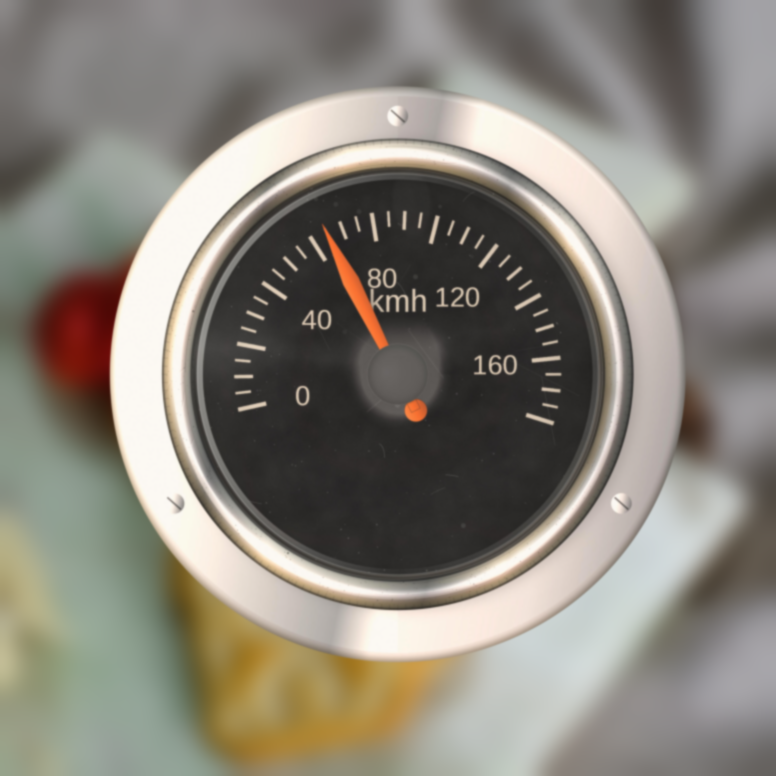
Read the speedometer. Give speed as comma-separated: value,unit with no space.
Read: 65,km/h
